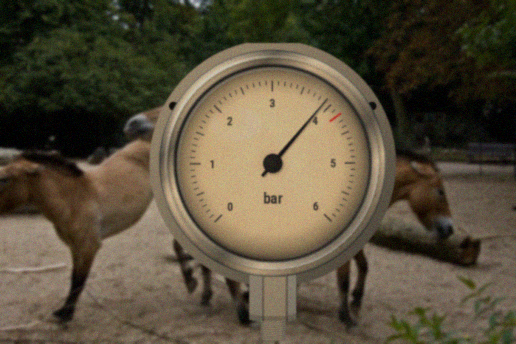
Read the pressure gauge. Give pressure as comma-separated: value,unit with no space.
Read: 3.9,bar
